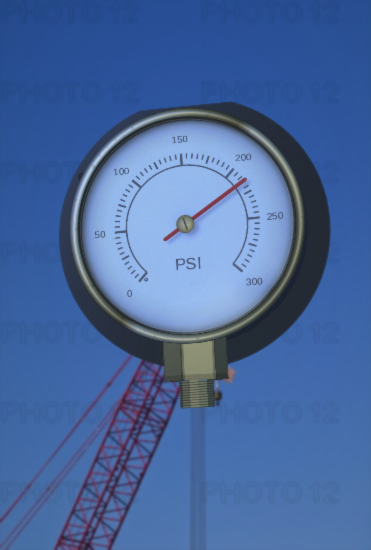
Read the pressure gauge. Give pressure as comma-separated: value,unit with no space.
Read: 215,psi
